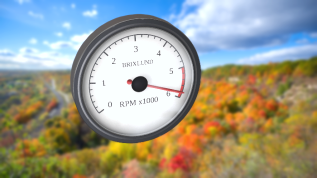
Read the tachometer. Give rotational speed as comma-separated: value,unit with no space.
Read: 5800,rpm
